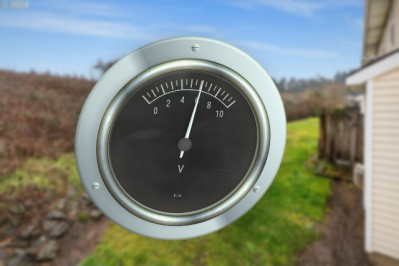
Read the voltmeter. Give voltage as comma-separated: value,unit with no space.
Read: 6,V
